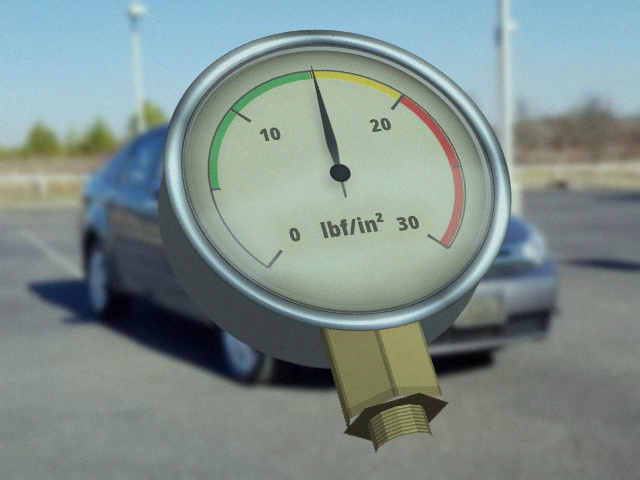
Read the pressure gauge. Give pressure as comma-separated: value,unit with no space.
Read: 15,psi
